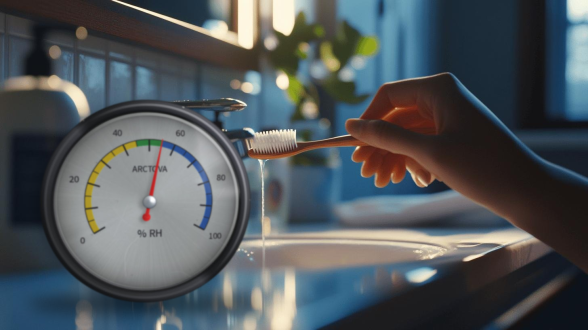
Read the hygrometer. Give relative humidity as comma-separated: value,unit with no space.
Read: 55,%
